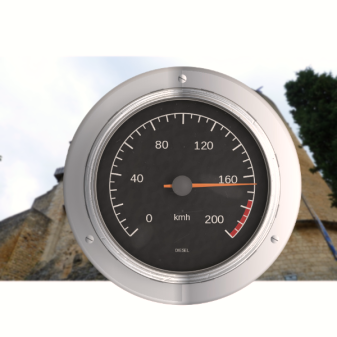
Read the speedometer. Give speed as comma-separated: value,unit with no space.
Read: 165,km/h
